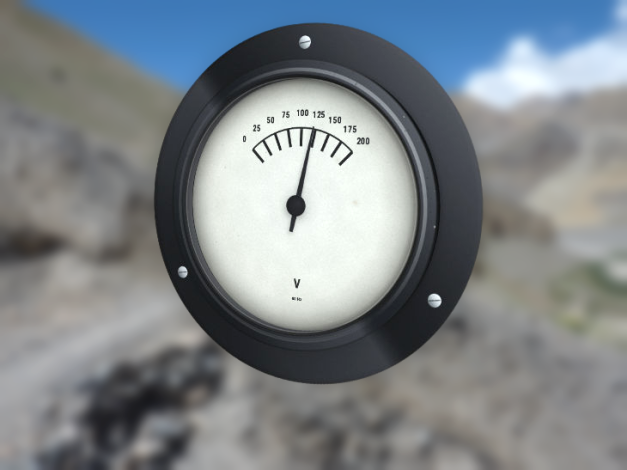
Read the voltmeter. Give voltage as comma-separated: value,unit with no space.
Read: 125,V
